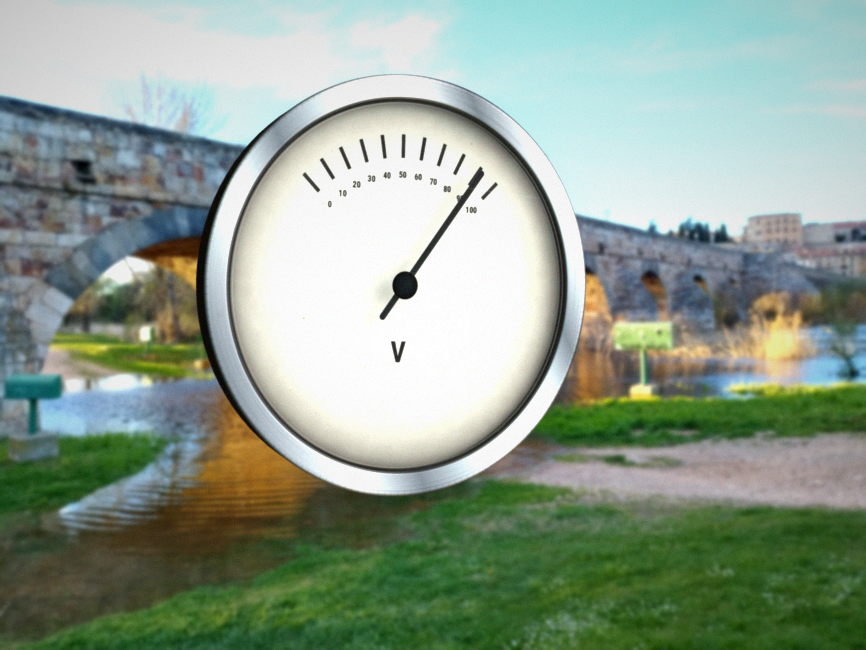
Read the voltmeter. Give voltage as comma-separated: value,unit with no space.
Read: 90,V
